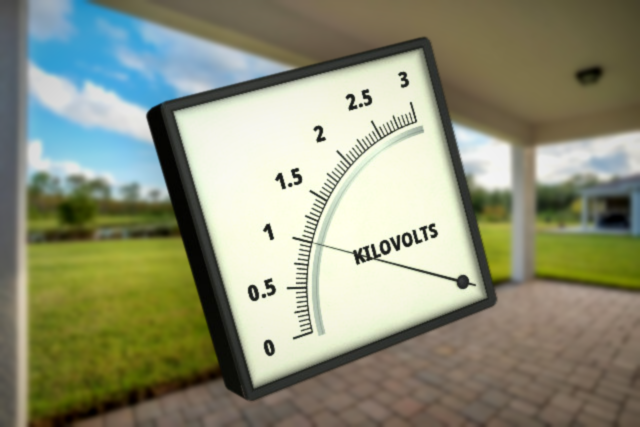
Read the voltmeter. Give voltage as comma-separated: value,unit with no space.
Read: 1,kV
